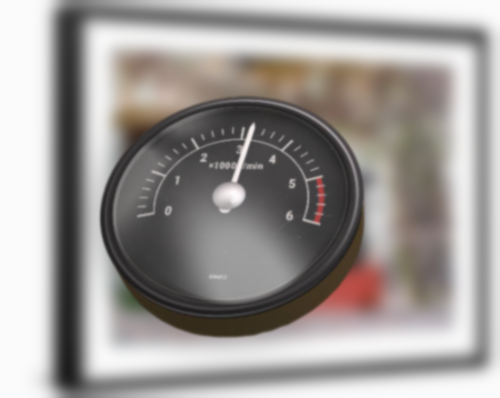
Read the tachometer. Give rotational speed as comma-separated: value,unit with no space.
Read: 3200,rpm
